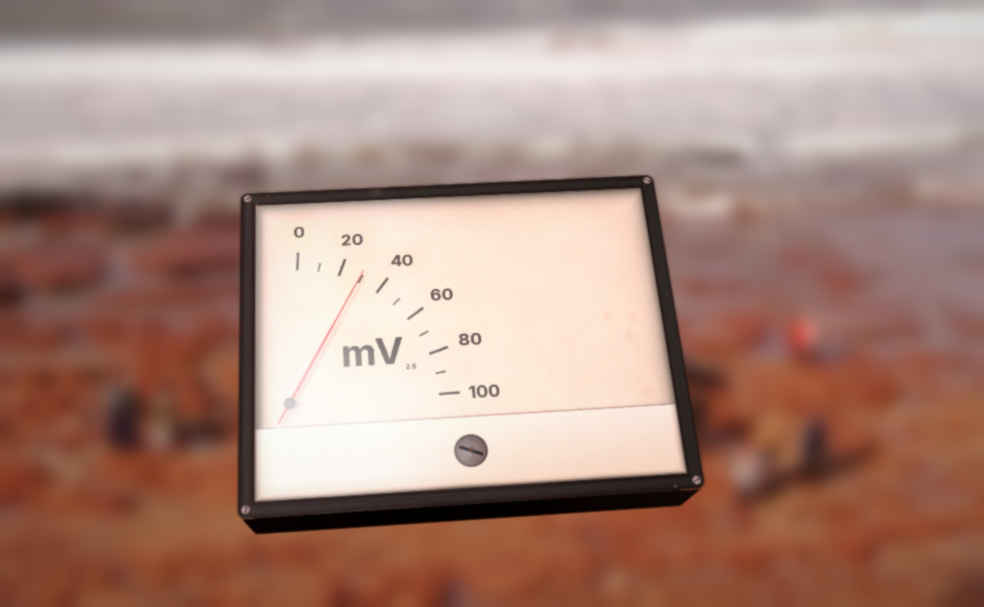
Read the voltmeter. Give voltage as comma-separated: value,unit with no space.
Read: 30,mV
